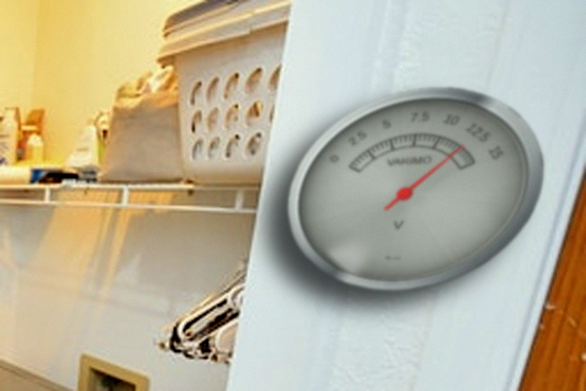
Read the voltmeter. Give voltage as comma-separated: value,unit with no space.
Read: 12.5,V
